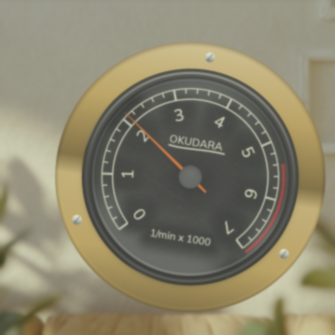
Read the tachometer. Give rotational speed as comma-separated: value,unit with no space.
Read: 2100,rpm
